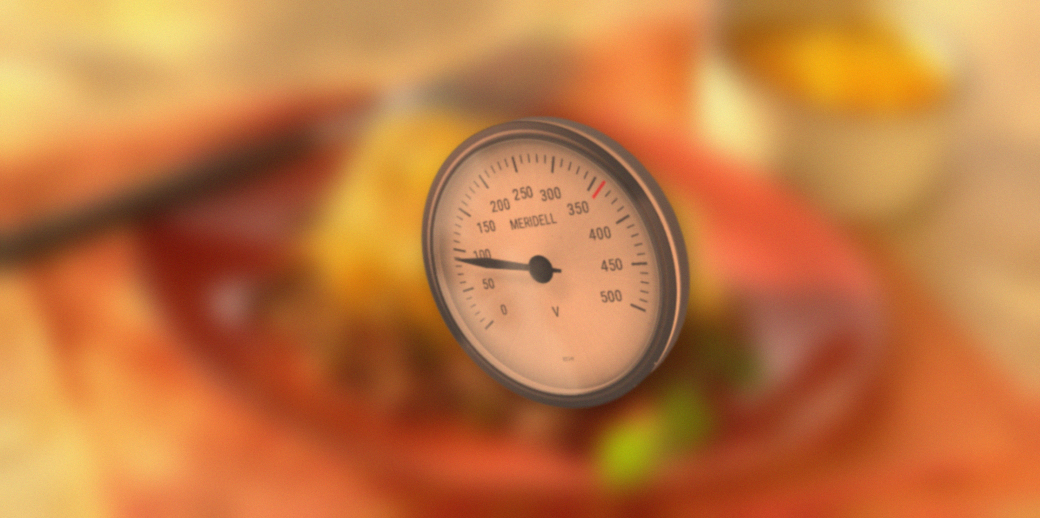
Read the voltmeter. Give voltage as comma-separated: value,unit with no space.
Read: 90,V
